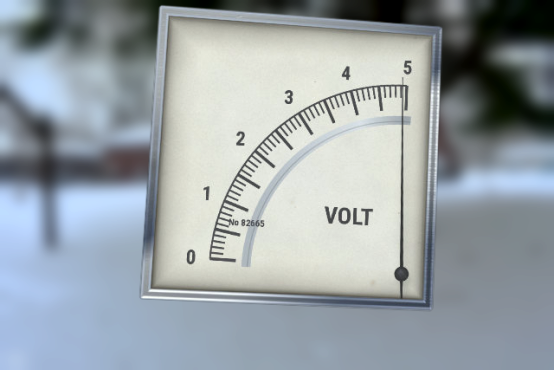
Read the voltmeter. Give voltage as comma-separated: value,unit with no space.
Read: 4.9,V
